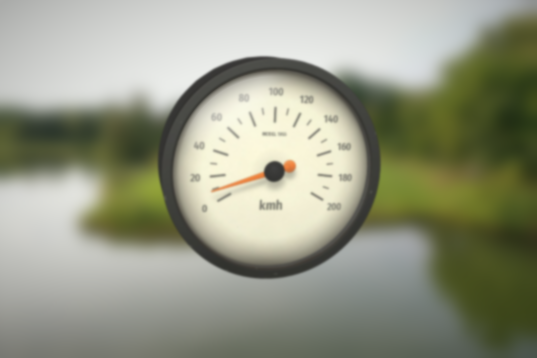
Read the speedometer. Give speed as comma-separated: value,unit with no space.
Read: 10,km/h
